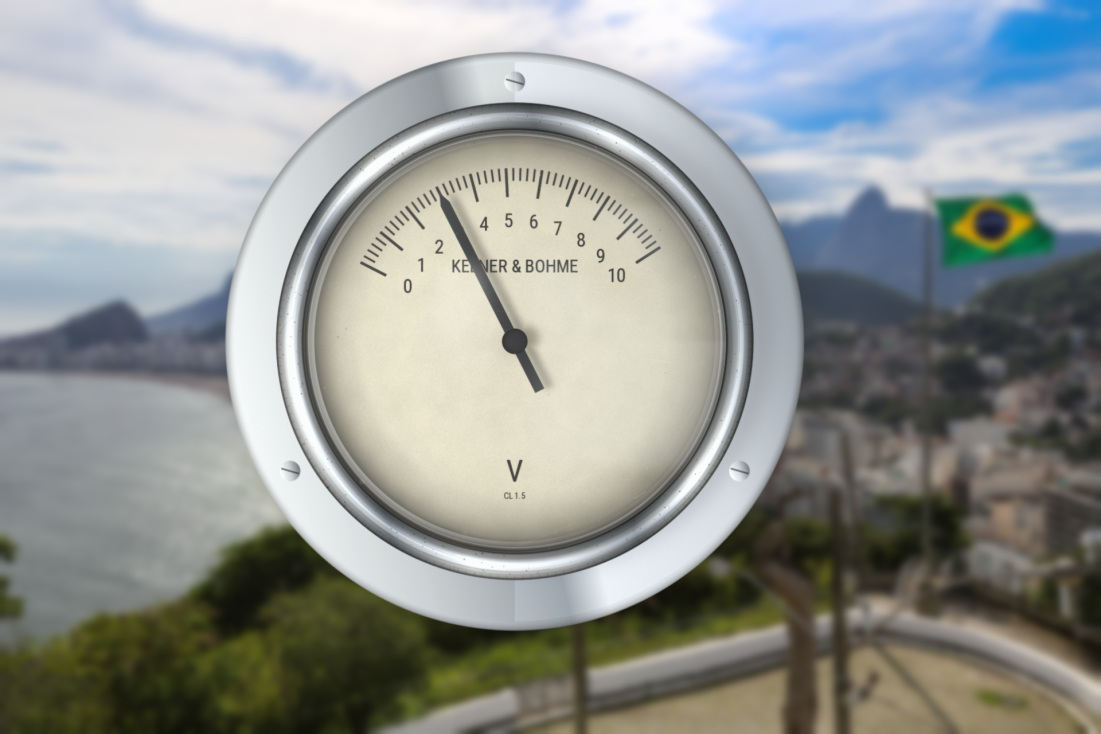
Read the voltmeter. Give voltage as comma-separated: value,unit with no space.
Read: 3,V
